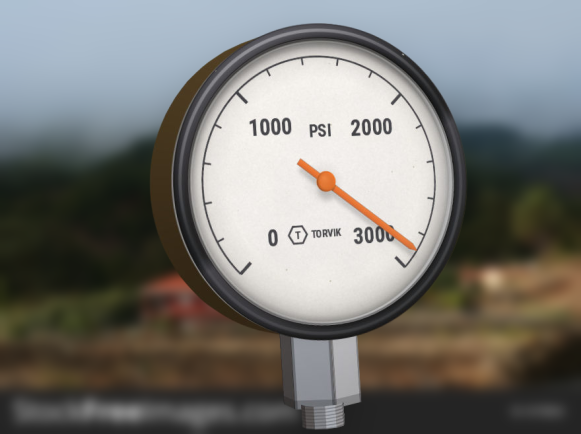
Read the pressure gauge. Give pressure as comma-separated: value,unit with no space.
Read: 2900,psi
